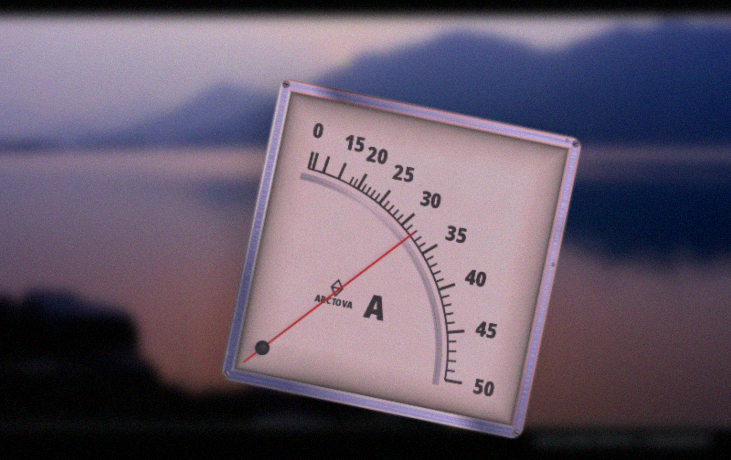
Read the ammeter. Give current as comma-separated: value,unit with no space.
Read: 32,A
